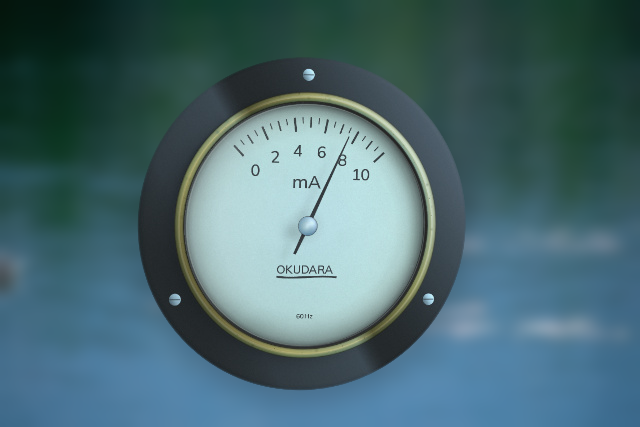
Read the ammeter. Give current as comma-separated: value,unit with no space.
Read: 7.5,mA
